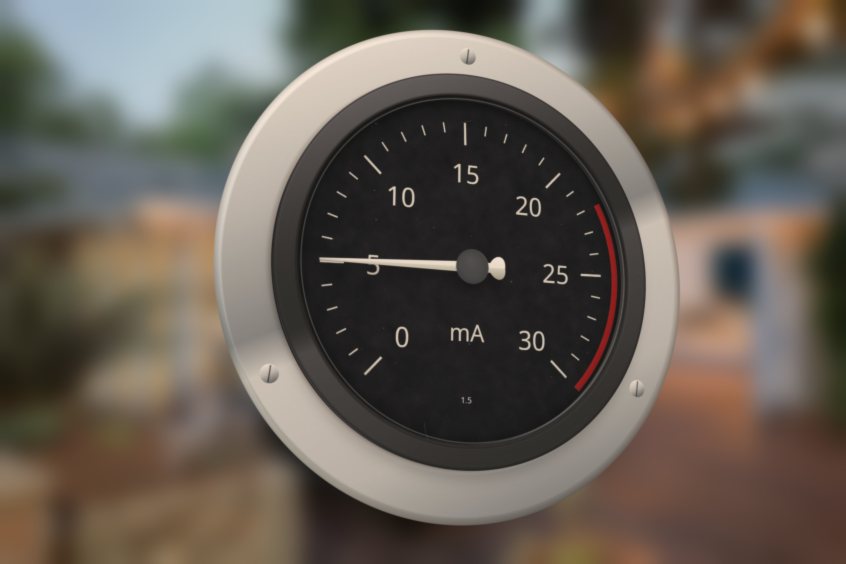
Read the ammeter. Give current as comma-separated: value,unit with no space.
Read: 5,mA
